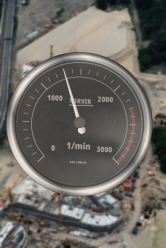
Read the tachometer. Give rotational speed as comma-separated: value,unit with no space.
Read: 1300,rpm
